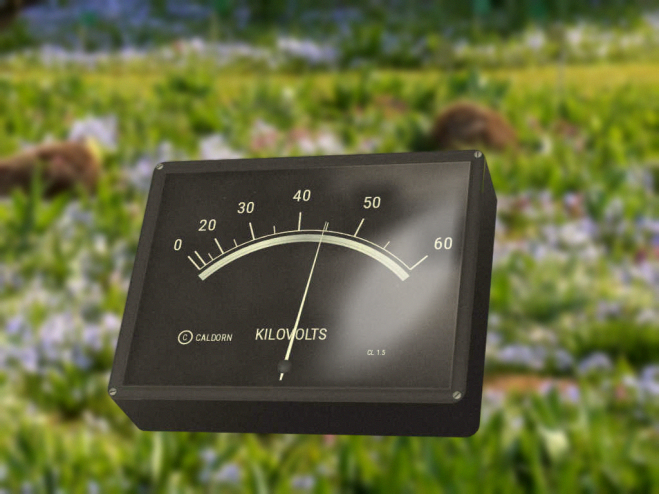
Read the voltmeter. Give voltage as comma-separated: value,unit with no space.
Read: 45,kV
